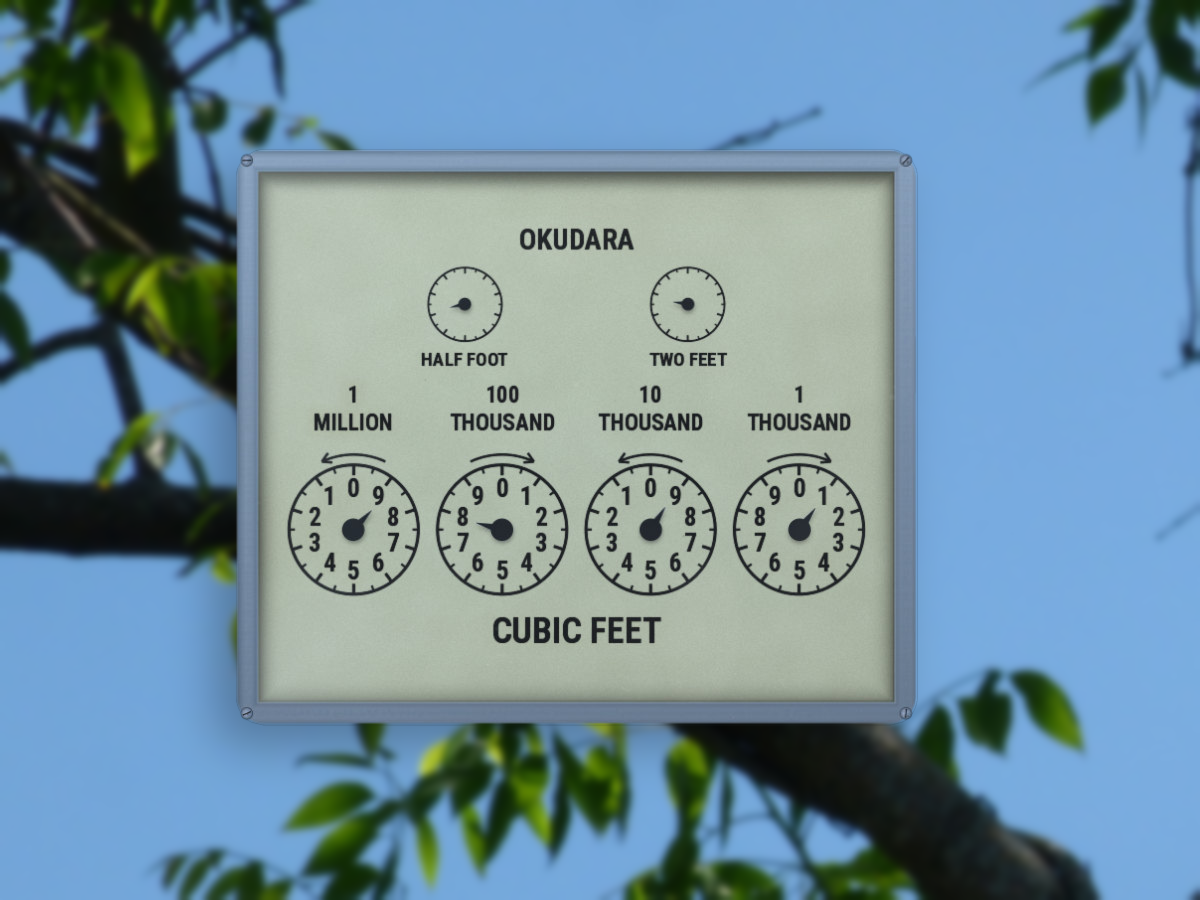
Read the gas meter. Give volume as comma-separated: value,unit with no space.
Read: 879100,ft³
